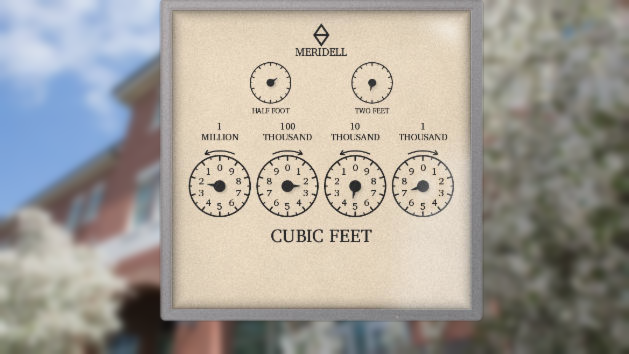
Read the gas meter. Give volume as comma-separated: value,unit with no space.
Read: 224700,ft³
